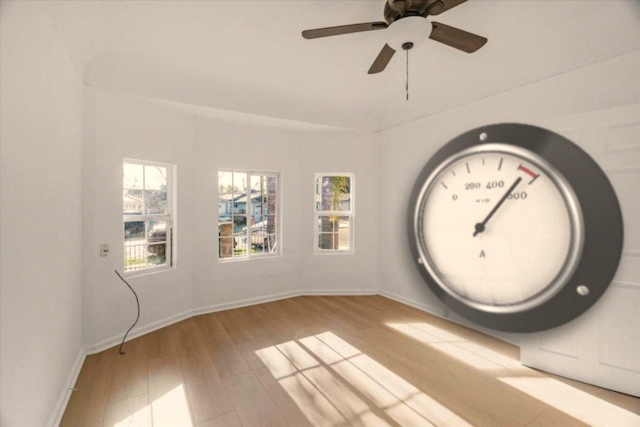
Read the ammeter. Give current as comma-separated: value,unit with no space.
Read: 550,A
